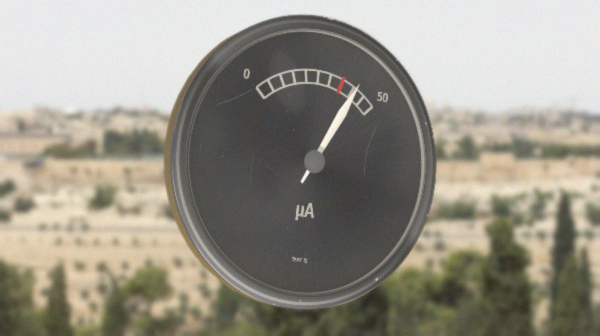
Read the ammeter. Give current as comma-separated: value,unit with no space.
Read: 40,µA
